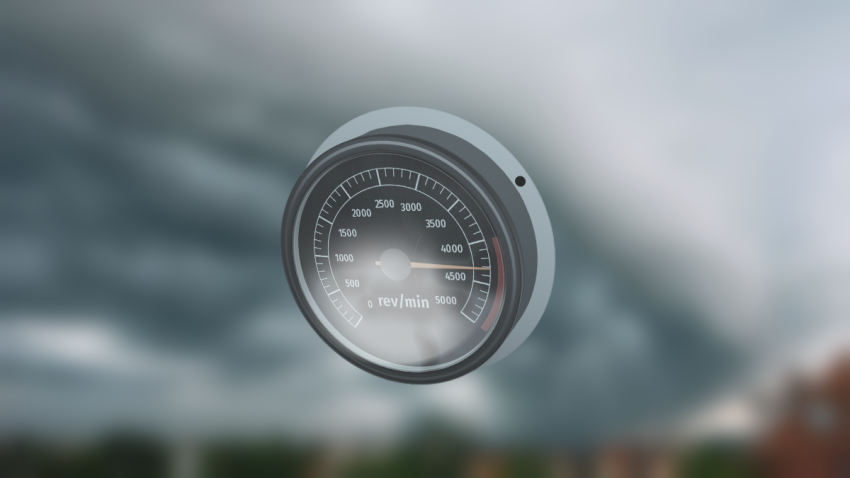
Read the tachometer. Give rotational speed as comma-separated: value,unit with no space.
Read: 4300,rpm
